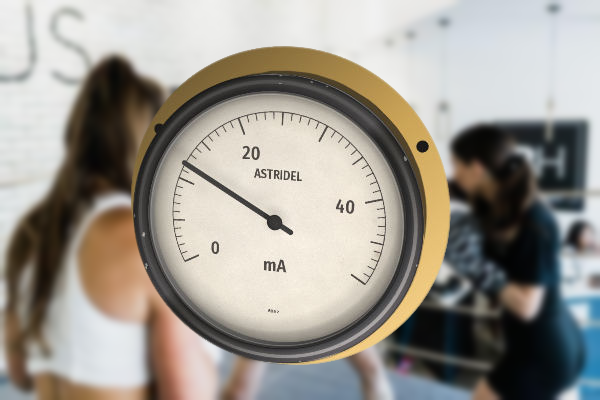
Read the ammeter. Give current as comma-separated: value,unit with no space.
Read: 12,mA
